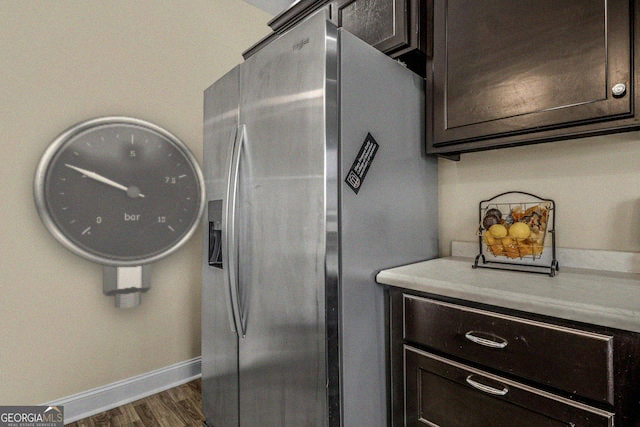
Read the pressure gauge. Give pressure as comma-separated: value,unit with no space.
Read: 2.5,bar
